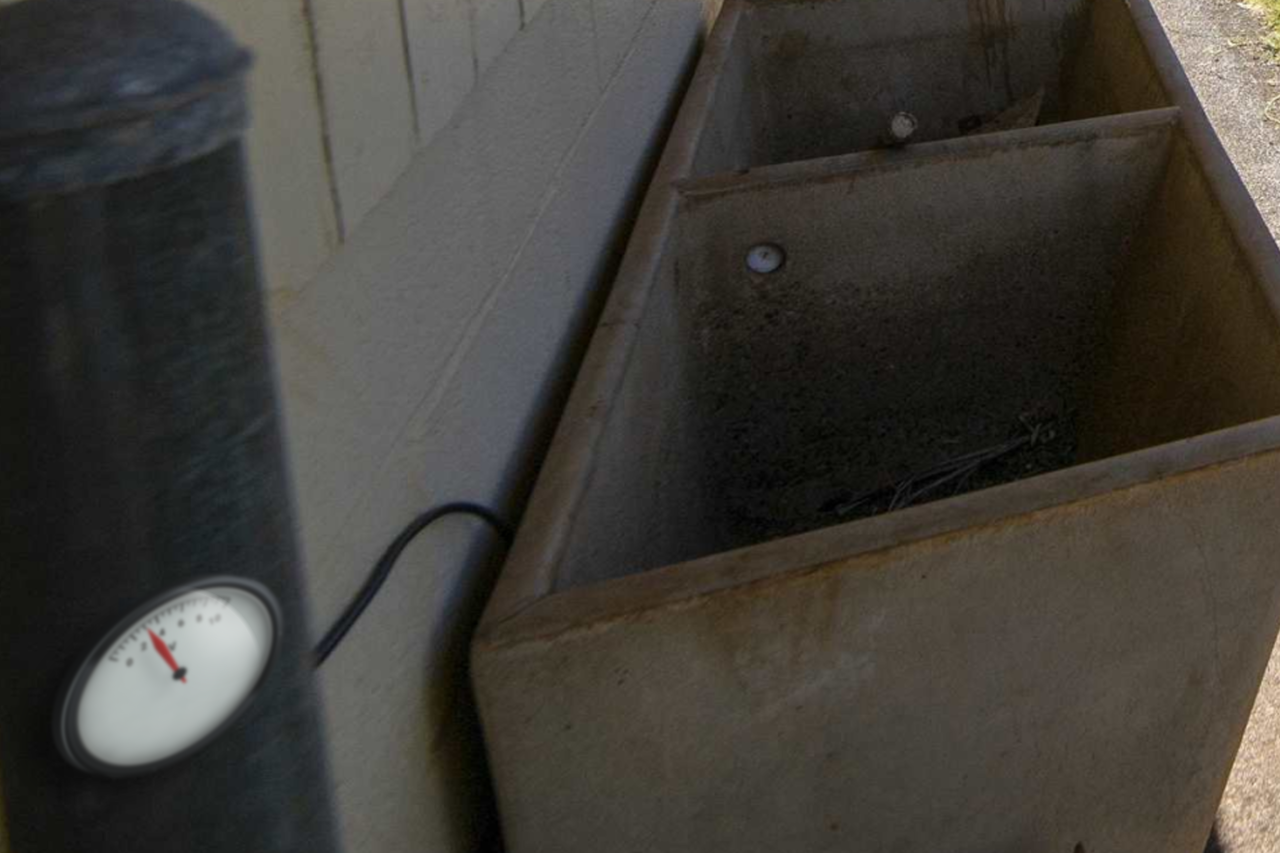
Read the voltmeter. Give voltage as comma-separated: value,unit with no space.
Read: 3,V
